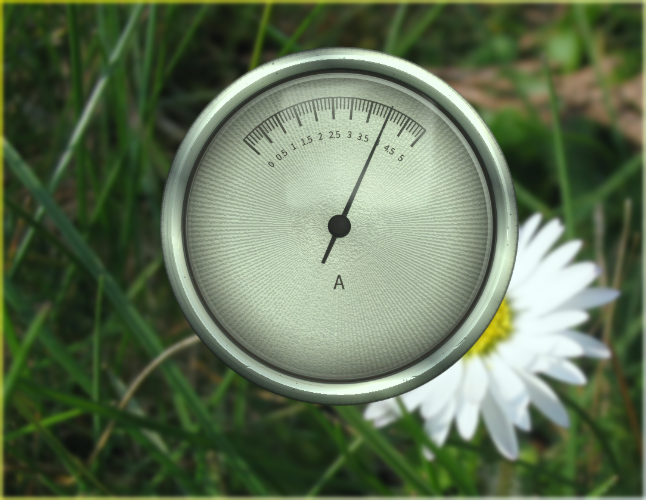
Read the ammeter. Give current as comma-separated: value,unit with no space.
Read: 4,A
